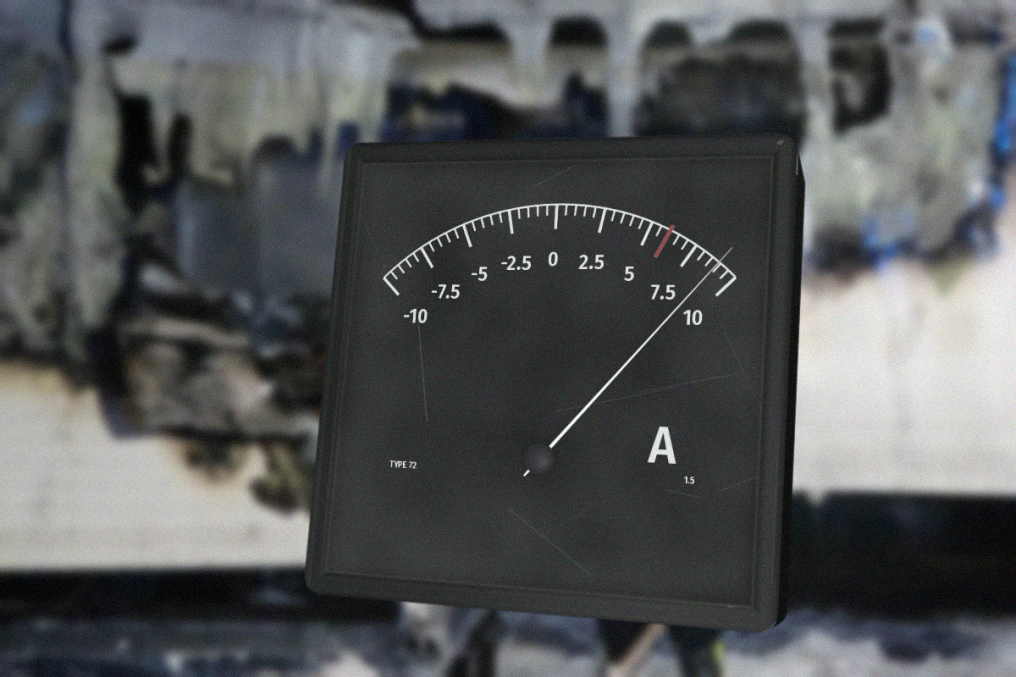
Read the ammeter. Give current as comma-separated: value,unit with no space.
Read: 9,A
